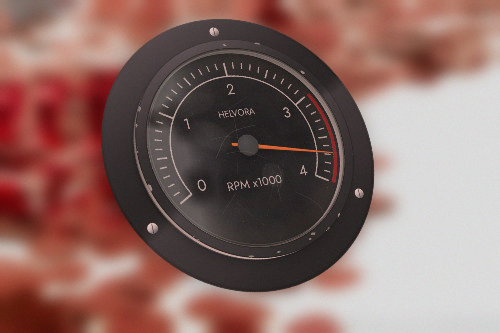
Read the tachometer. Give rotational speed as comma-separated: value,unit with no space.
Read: 3700,rpm
